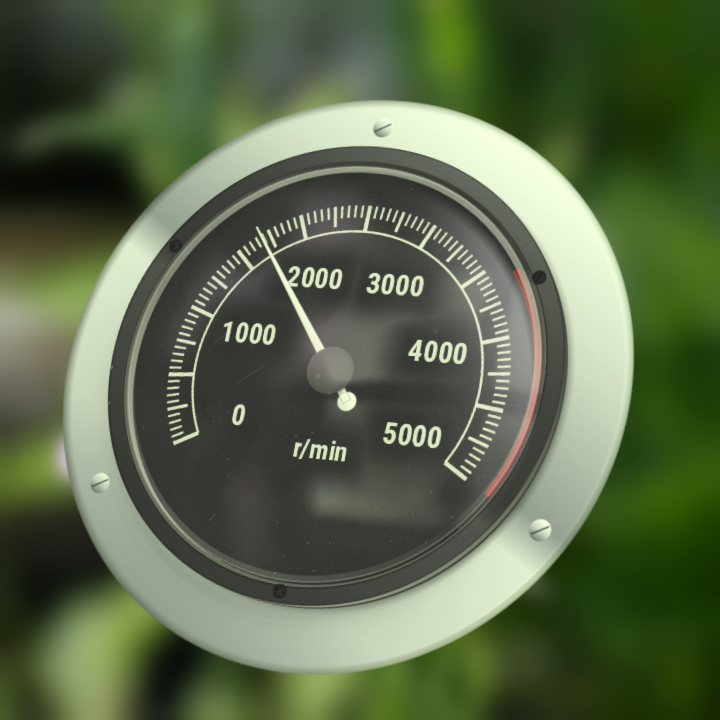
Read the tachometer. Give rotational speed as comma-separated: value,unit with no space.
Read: 1700,rpm
